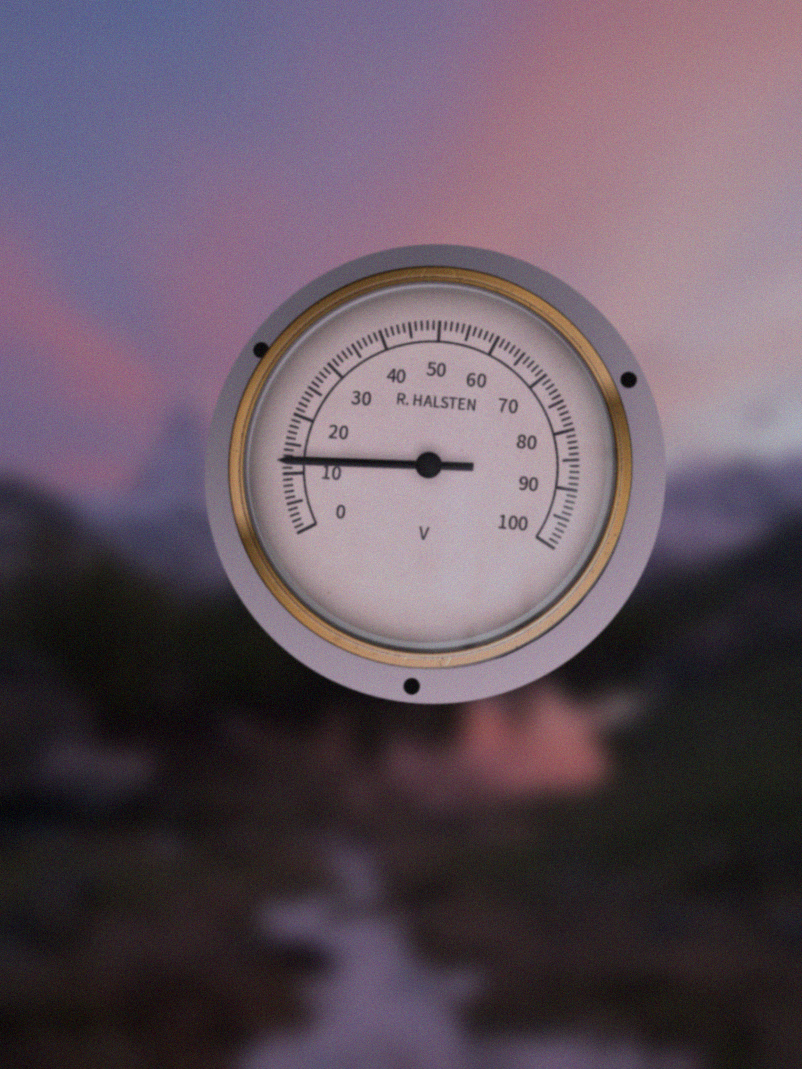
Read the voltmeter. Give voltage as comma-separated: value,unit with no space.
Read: 12,V
